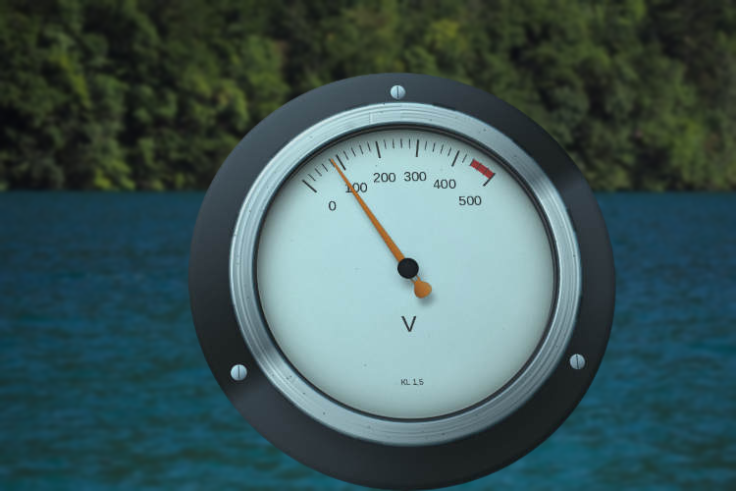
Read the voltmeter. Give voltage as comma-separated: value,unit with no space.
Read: 80,V
